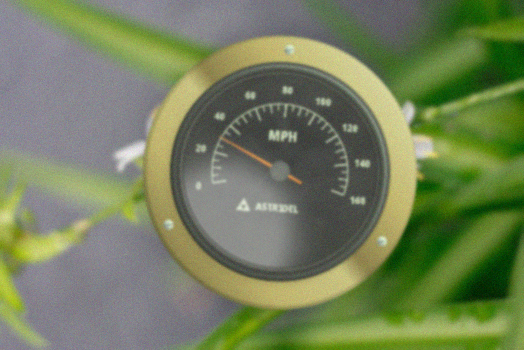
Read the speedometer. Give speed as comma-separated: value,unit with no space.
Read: 30,mph
